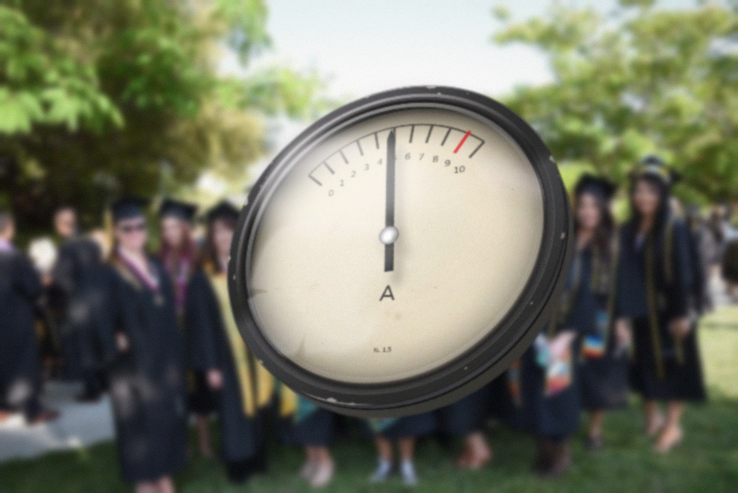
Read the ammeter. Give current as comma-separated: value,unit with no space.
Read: 5,A
